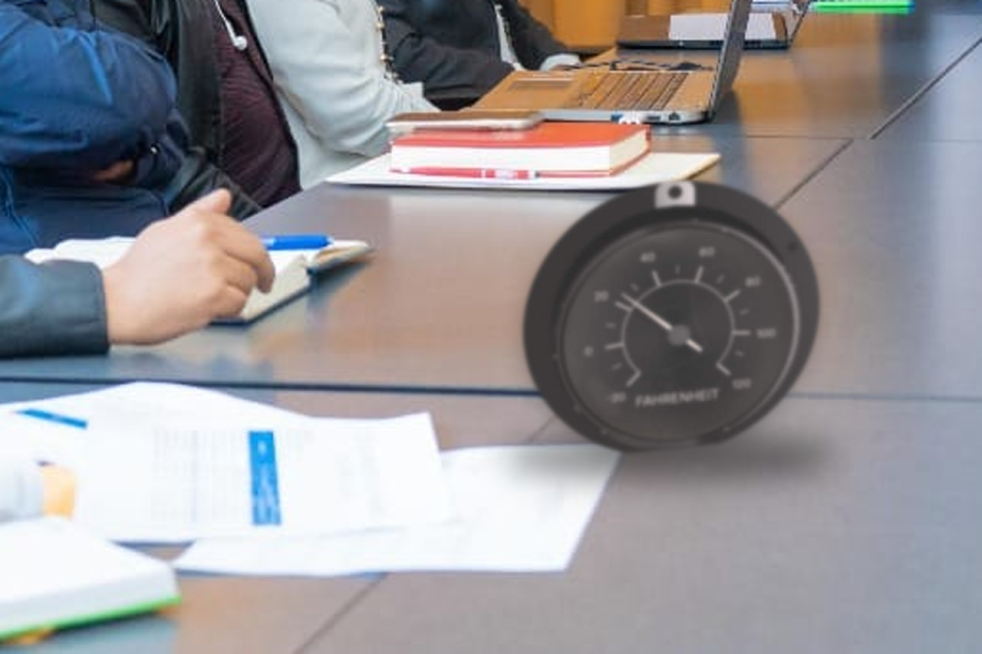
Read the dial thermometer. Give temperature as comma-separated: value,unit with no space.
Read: 25,°F
